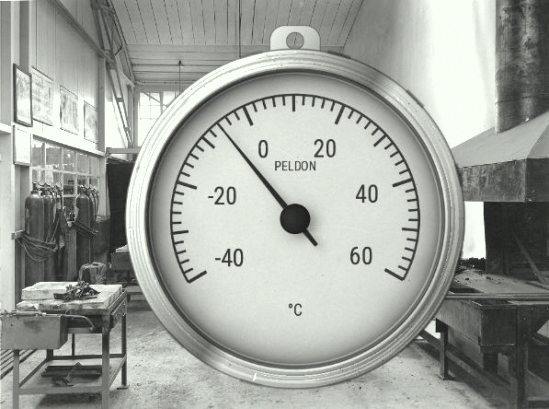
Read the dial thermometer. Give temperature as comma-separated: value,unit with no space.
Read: -6,°C
